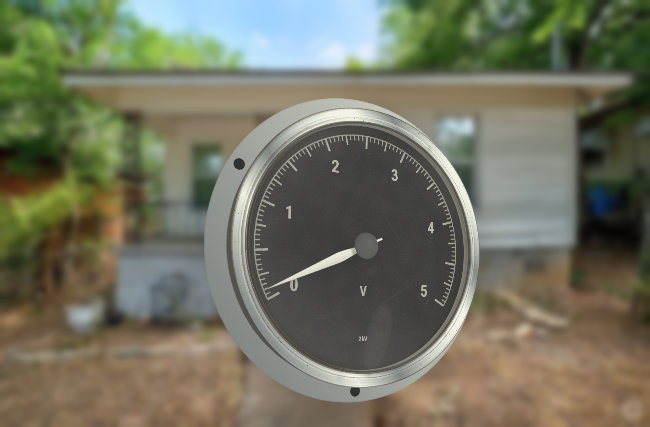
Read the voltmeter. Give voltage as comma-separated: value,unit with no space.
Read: 0.1,V
